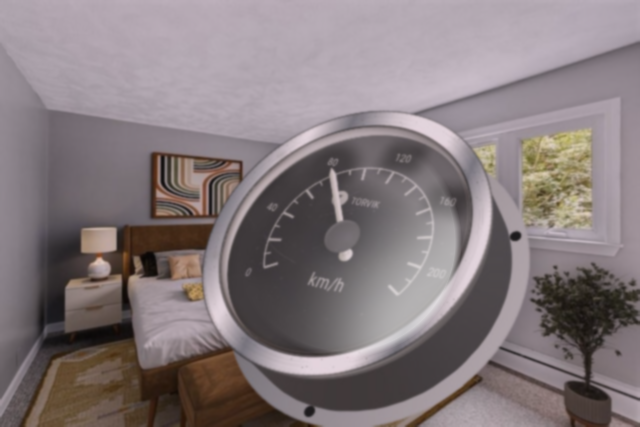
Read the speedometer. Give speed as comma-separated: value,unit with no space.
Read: 80,km/h
